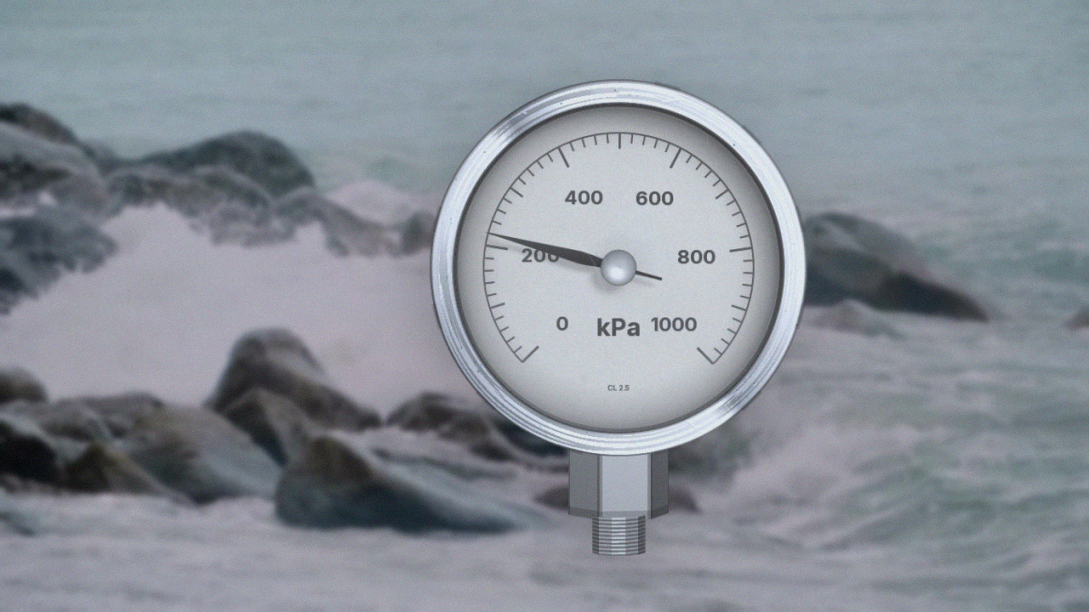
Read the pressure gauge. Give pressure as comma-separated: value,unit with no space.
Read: 220,kPa
